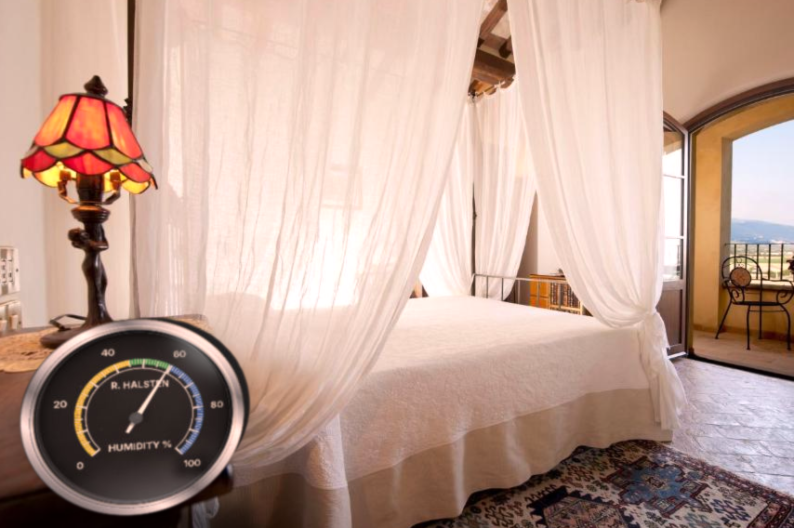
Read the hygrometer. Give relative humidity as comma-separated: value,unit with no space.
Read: 60,%
